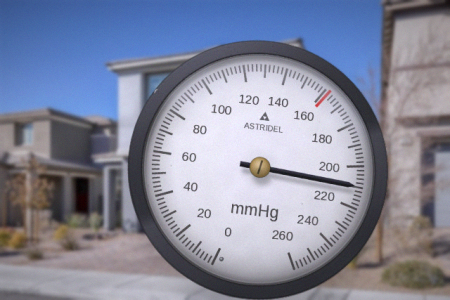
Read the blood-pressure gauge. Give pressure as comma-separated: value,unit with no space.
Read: 210,mmHg
